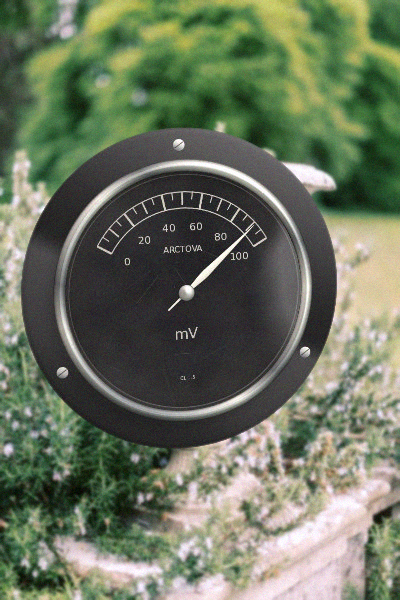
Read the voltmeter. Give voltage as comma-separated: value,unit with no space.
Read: 90,mV
